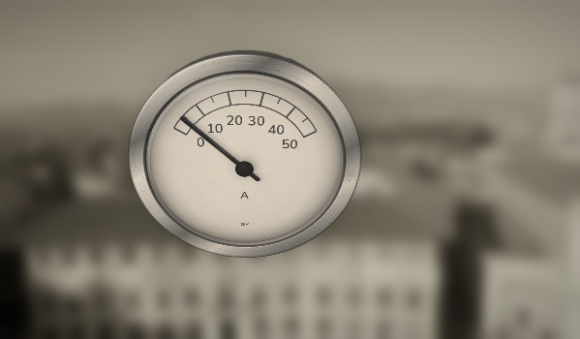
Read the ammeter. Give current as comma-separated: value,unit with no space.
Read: 5,A
